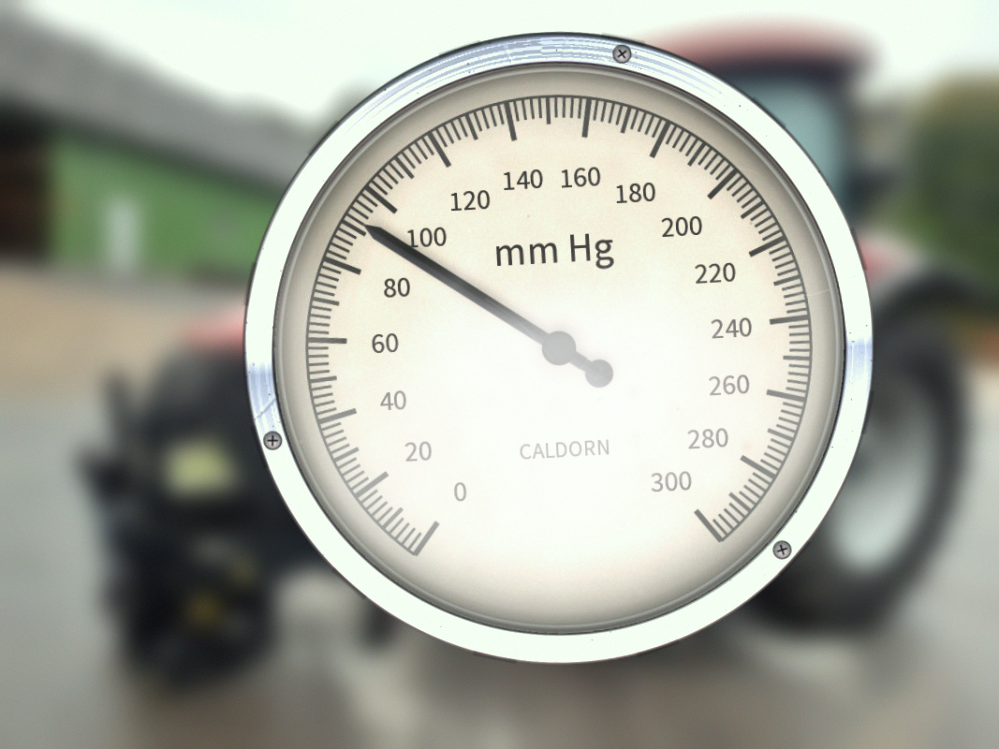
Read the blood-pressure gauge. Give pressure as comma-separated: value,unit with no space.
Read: 92,mmHg
